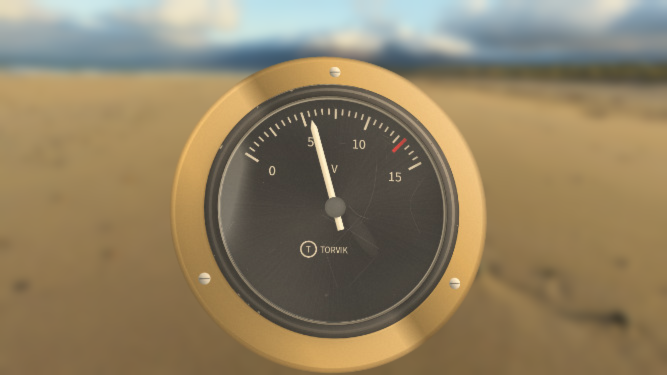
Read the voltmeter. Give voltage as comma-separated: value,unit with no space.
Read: 5.5,V
